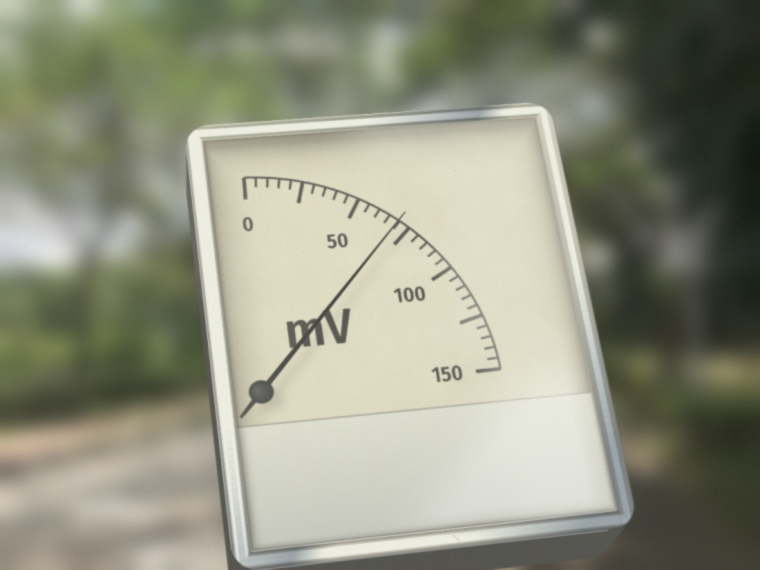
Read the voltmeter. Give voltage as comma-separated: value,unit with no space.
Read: 70,mV
